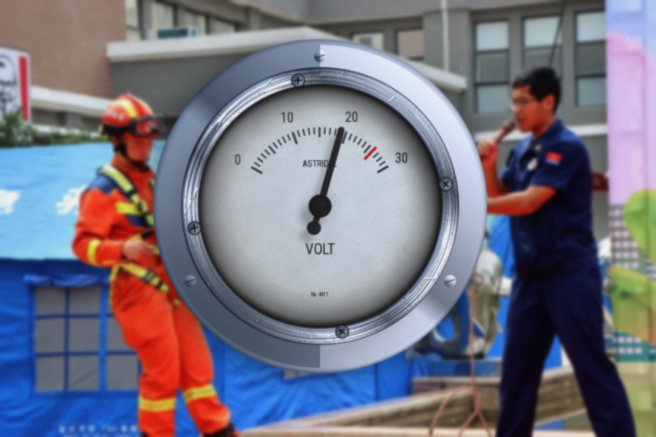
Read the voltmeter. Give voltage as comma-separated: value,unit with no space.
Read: 19,V
